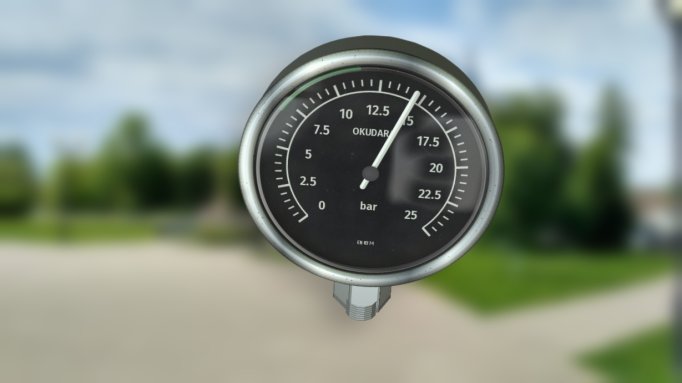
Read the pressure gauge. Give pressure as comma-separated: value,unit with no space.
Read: 14.5,bar
